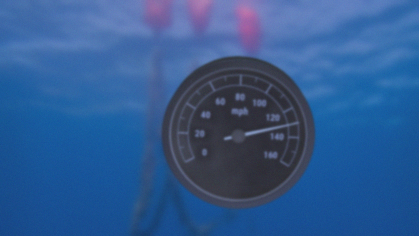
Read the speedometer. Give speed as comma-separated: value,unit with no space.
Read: 130,mph
